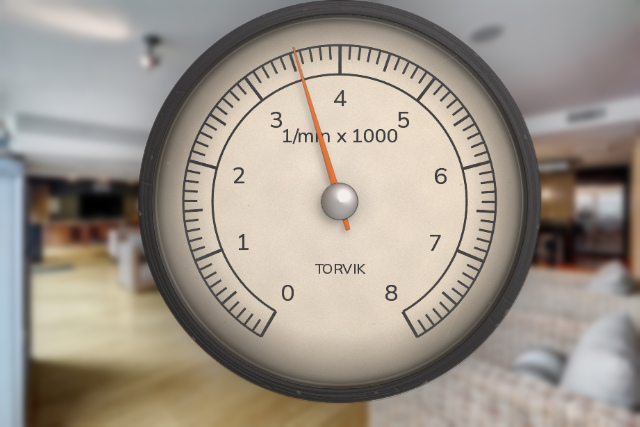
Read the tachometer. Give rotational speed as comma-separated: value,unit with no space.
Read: 3550,rpm
